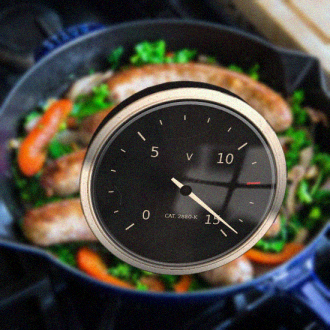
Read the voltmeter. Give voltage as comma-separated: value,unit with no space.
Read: 14.5,V
